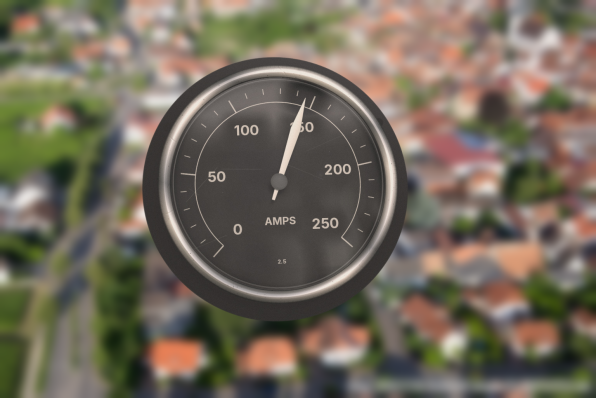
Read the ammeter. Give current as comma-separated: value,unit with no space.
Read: 145,A
